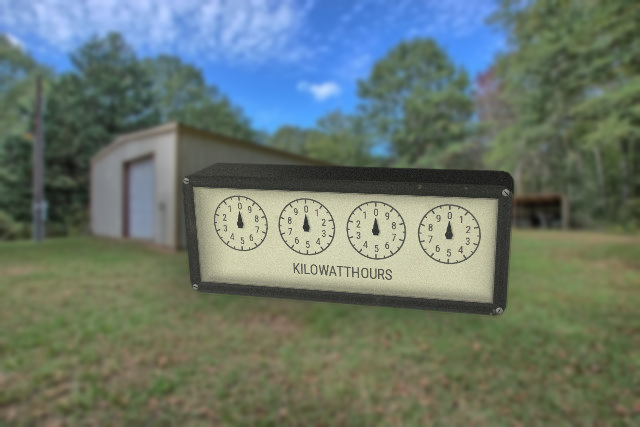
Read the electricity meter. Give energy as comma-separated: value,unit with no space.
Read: 0,kWh
